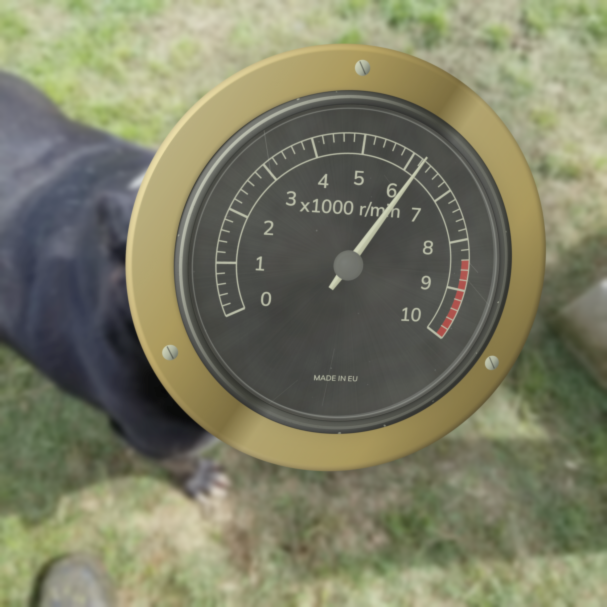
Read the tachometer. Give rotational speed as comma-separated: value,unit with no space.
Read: 6200,rpm
